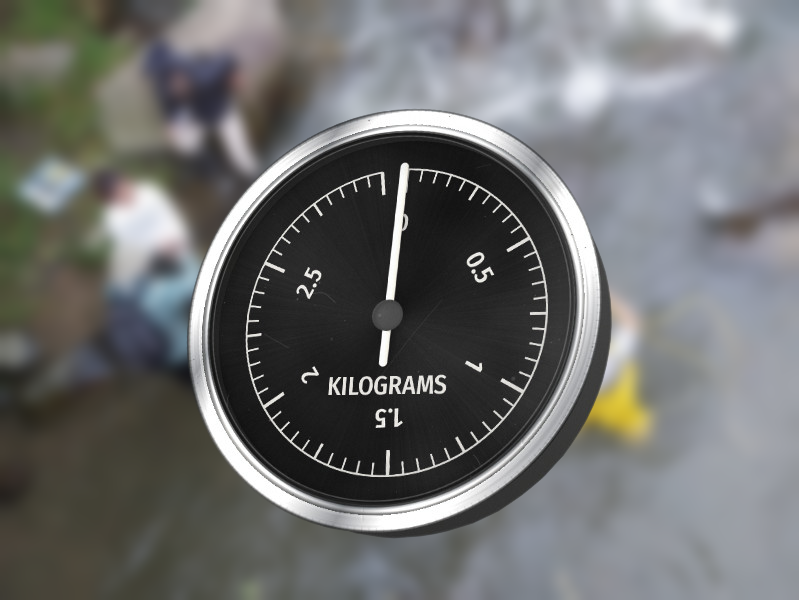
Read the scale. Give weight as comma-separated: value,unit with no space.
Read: 0,kg
